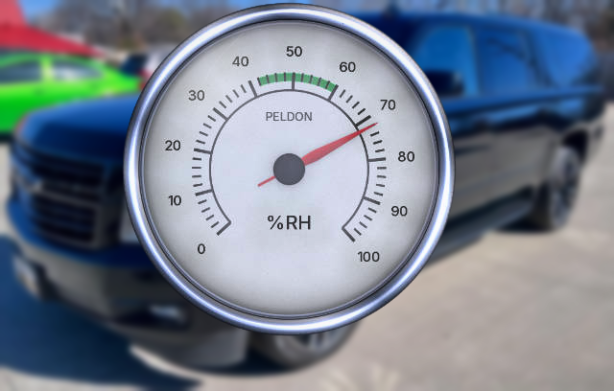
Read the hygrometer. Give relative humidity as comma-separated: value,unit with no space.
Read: 72,%
